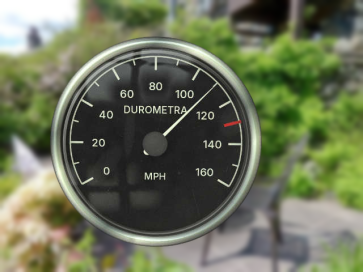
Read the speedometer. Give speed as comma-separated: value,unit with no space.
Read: 110,mph
